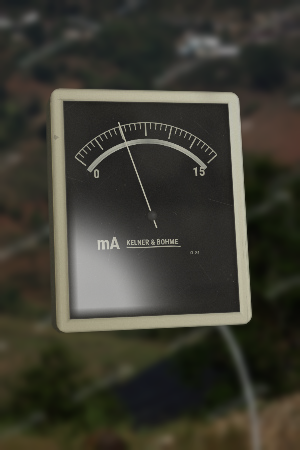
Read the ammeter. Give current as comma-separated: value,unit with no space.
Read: 5,mA
